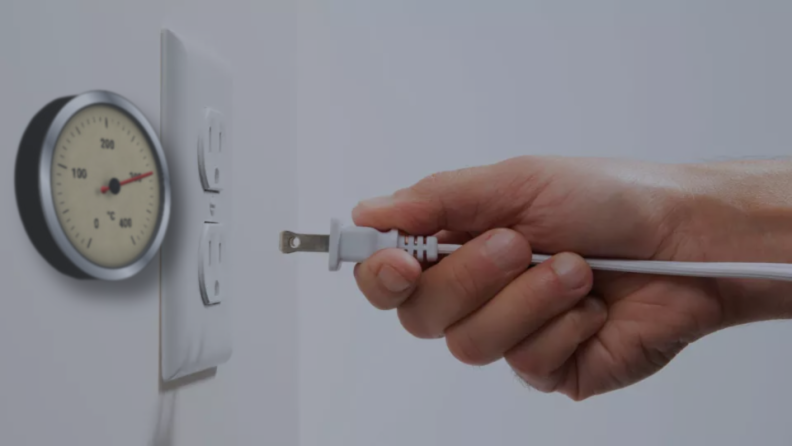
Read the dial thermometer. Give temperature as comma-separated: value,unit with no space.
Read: 300,°C
